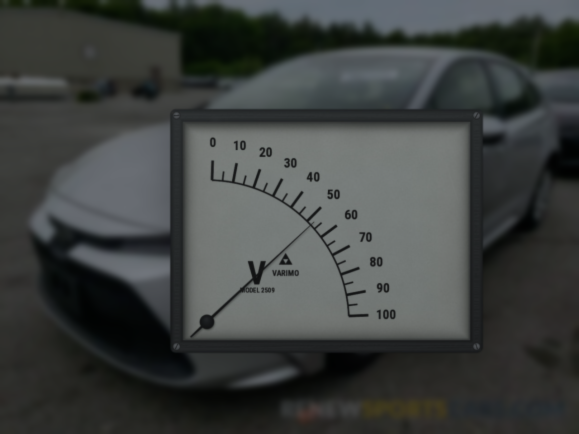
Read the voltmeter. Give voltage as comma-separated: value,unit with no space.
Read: 52.5,V
